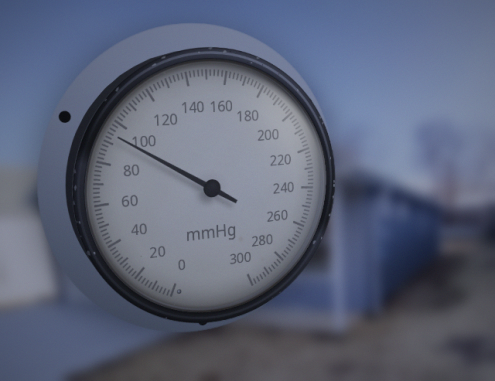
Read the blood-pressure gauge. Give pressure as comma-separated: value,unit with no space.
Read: 94,mmHg
